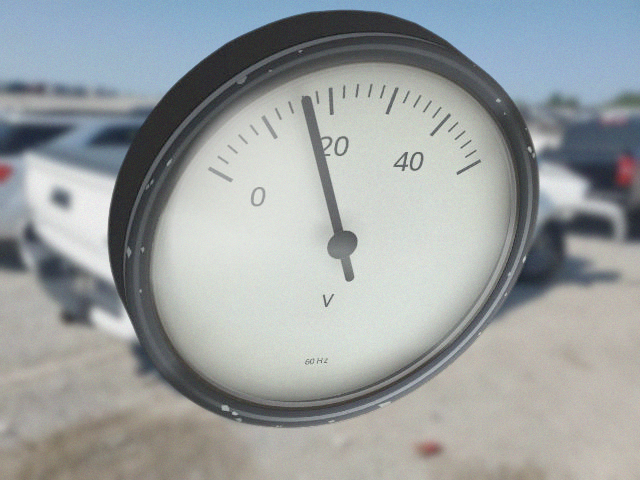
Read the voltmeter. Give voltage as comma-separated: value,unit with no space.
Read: 16,V
